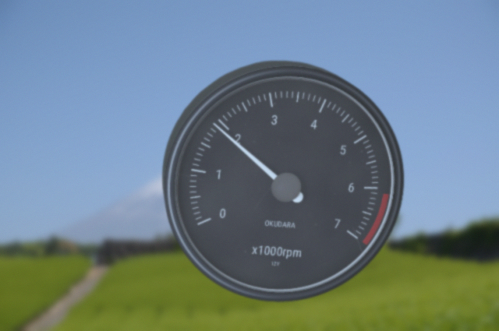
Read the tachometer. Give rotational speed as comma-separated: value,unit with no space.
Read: 1900,rpm
